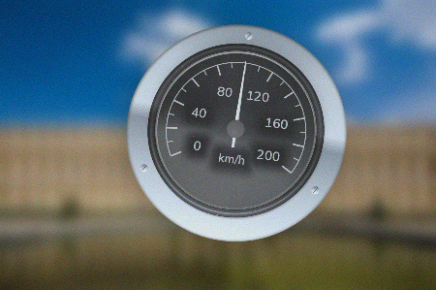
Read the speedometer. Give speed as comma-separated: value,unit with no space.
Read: 100,km/h
